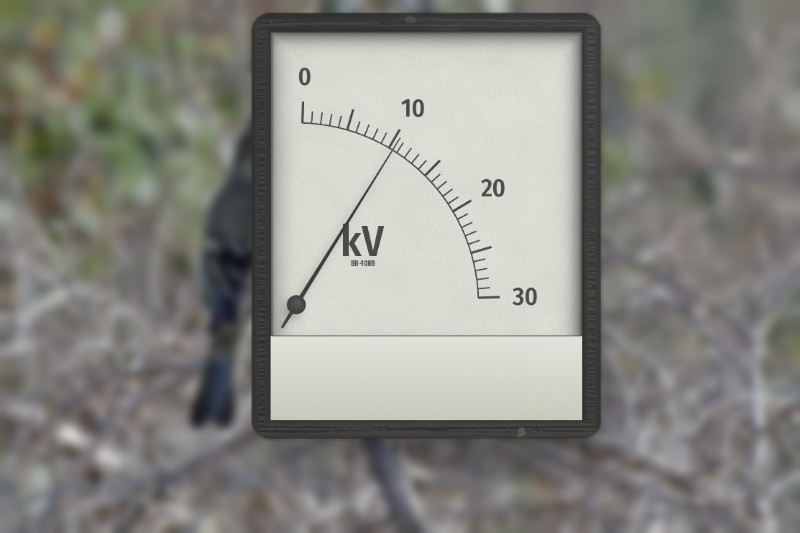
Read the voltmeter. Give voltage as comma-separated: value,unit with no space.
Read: 10.5,kV
